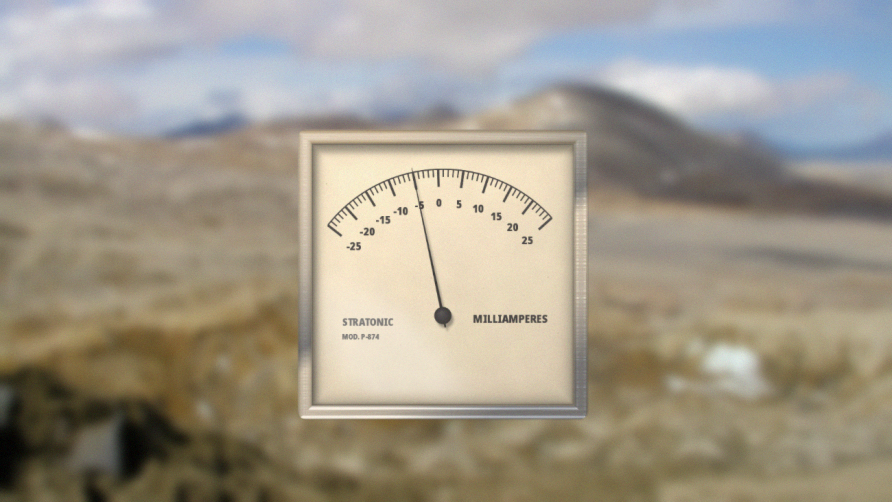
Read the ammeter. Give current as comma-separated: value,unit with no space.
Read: -5,mA
